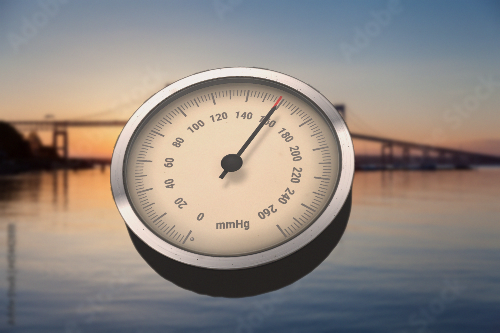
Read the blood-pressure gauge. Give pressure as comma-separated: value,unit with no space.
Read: 160,mmHg
